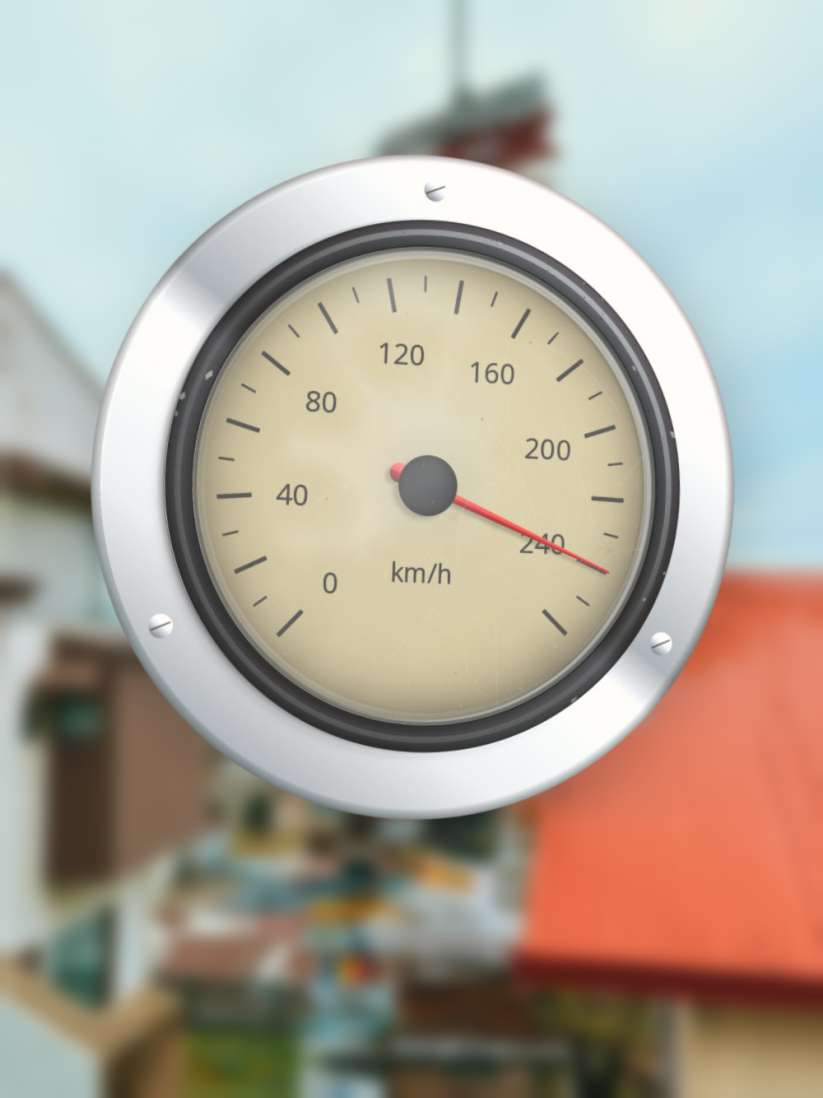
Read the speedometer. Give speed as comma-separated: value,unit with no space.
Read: 240,km/h
